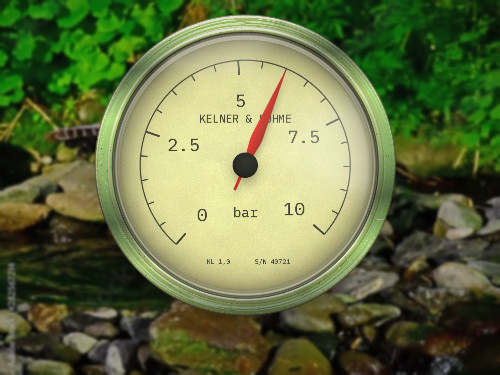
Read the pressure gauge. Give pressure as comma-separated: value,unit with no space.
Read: 6,bar
